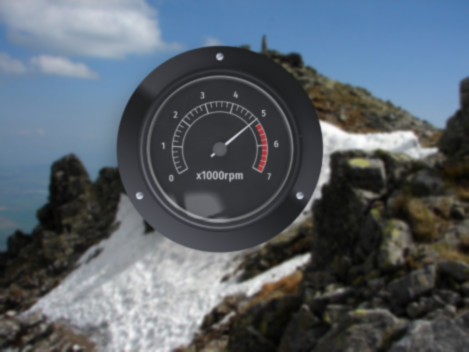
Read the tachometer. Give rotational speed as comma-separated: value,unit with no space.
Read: 5000,rpm
